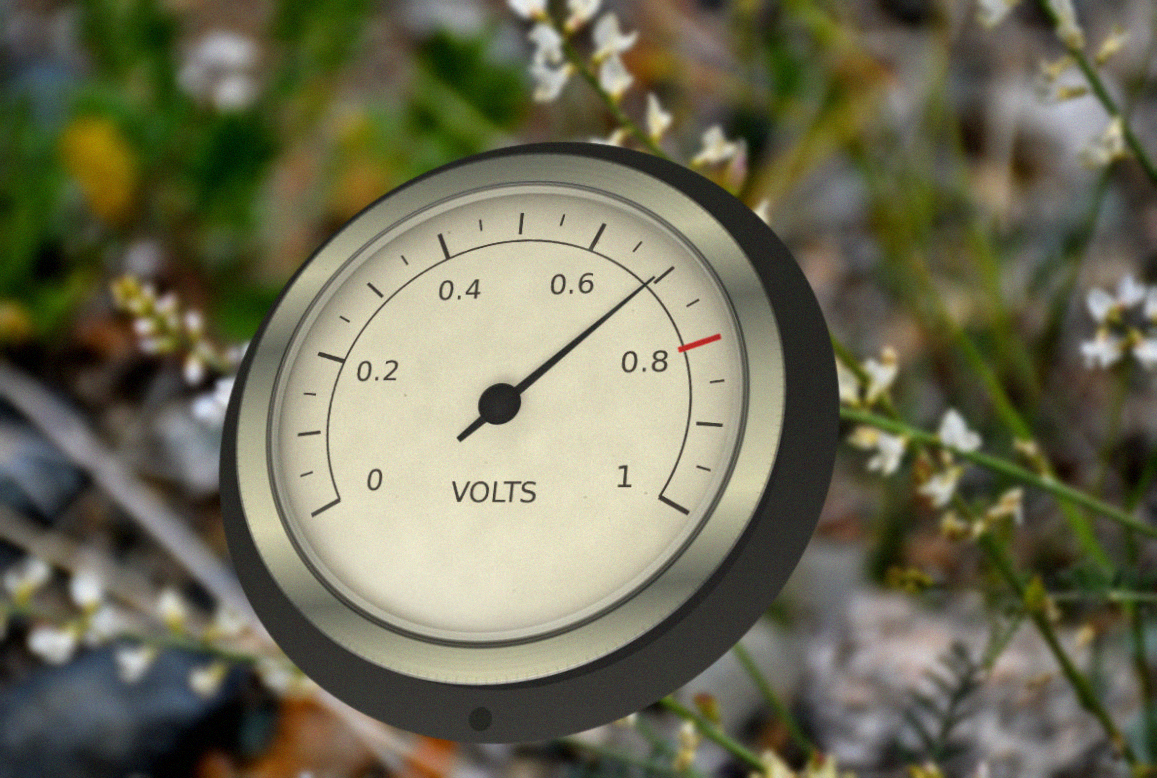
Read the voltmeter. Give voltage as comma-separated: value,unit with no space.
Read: 0.7,V
